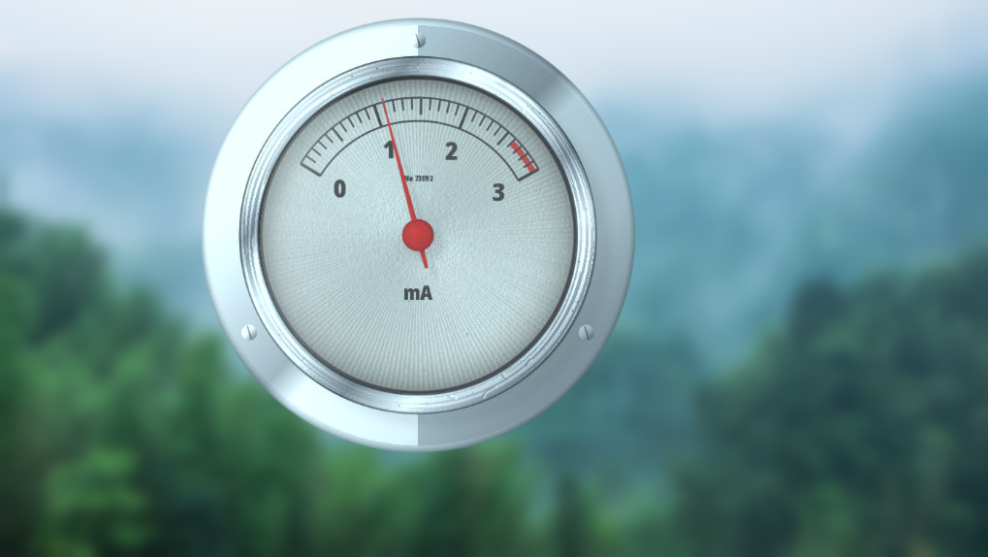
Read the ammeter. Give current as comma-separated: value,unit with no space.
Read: 1.1,mA
